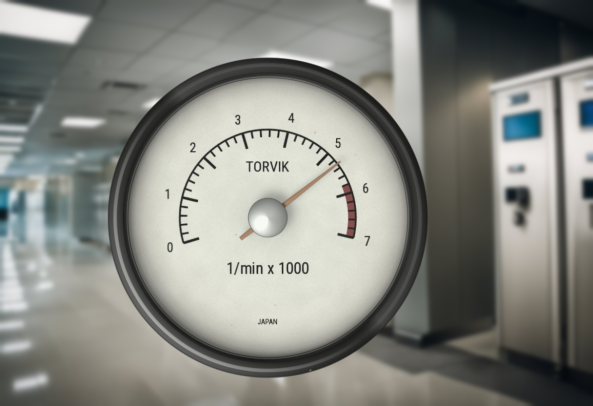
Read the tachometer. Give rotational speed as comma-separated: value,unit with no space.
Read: 5300,rpm
